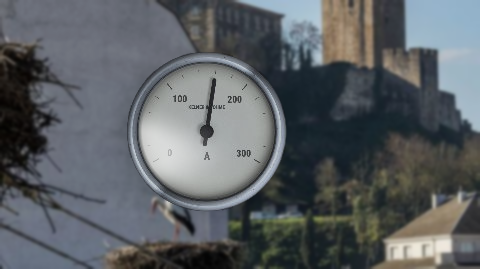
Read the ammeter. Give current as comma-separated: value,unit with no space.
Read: 160,A
